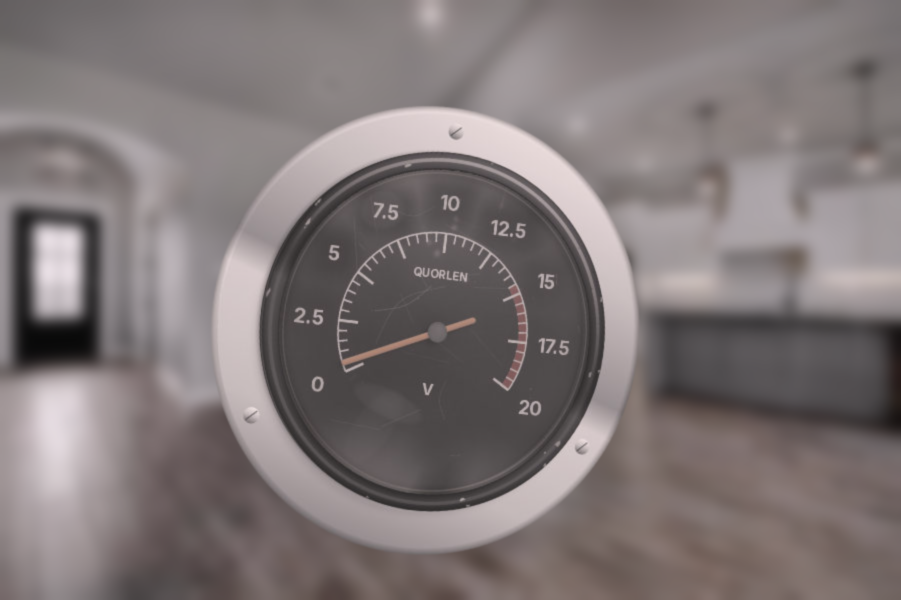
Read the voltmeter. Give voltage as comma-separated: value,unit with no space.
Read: 0.5,V
